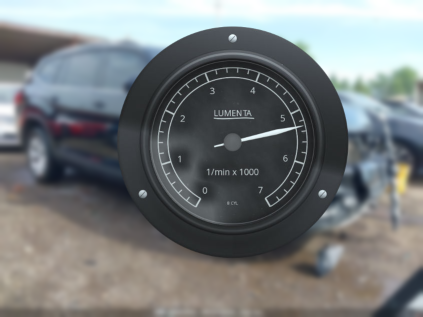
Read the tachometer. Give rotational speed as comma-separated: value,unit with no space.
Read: 5300,rpm
